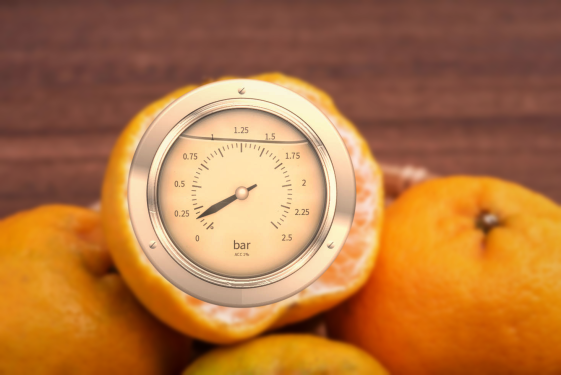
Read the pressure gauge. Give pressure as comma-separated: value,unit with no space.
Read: 0.15,bar
